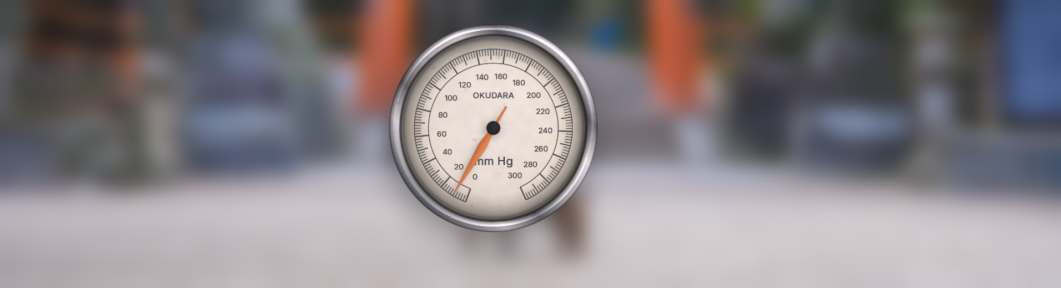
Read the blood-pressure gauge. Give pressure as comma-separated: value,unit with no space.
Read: 10,mmHg
